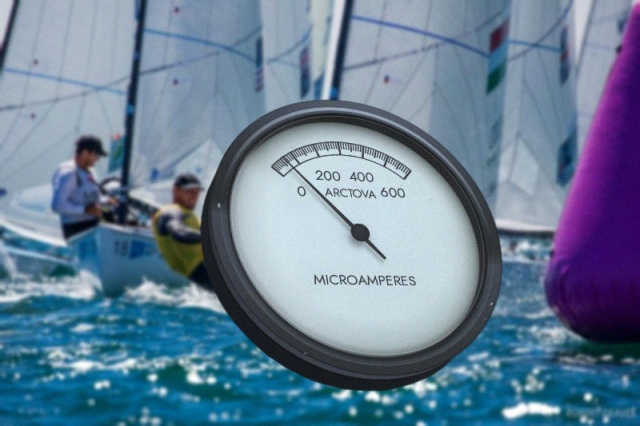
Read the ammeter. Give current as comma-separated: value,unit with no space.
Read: 50,µA
